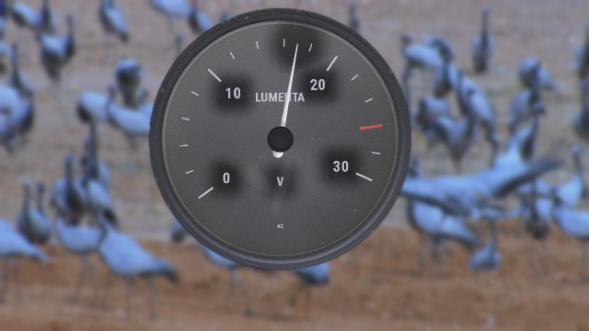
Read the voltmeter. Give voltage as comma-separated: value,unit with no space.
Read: 17,V
